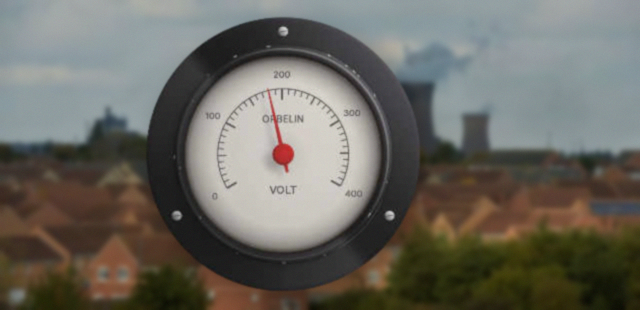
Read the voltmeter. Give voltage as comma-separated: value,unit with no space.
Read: 180,V
